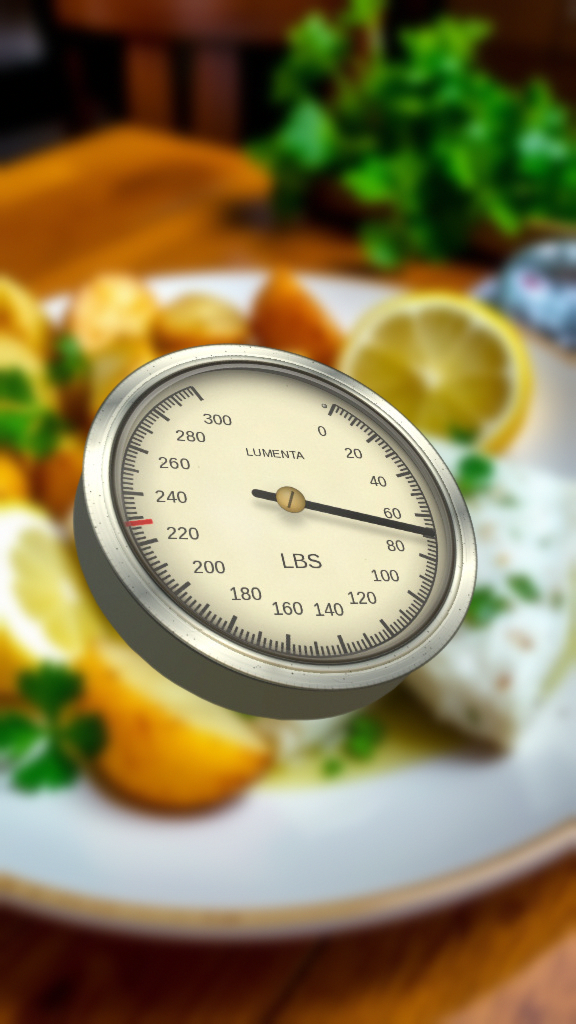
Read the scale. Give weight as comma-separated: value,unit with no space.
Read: 70,lb
